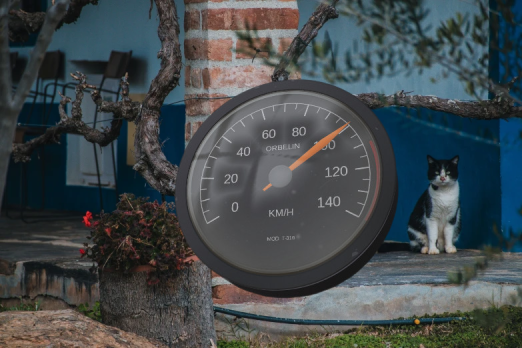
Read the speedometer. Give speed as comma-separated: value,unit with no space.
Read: 100,km/h
